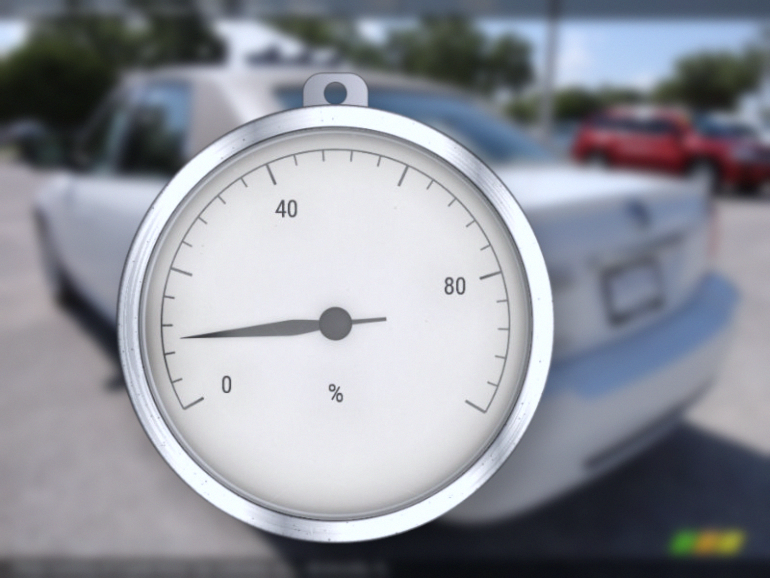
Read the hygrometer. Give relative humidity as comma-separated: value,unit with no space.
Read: 10,%
